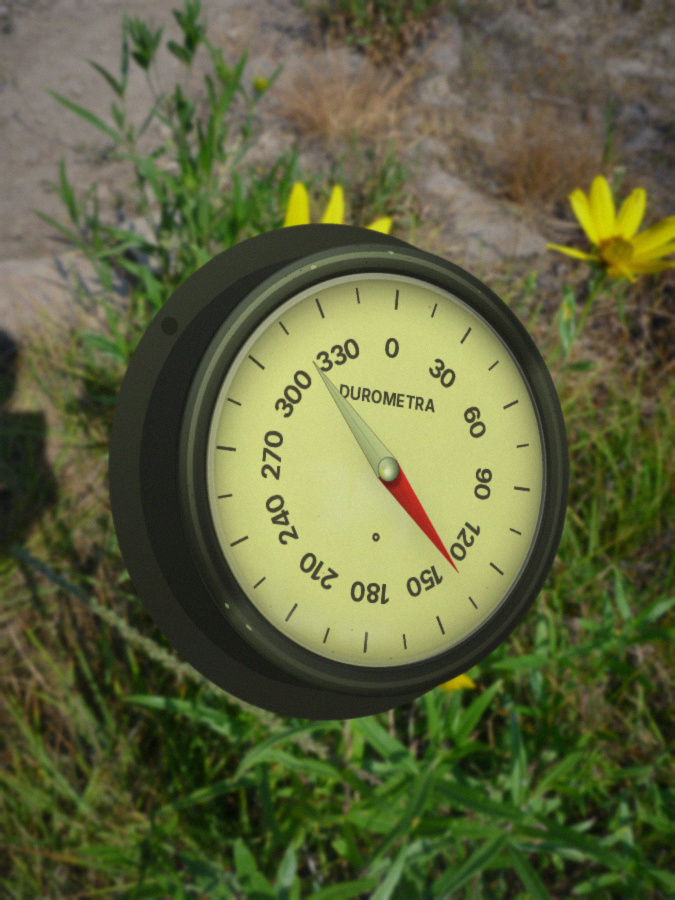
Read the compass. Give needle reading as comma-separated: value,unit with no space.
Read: 135,°
